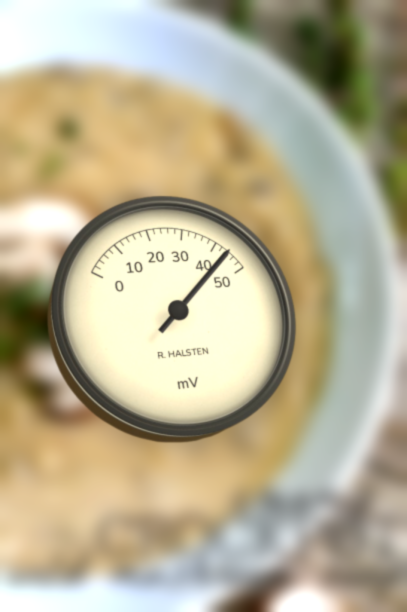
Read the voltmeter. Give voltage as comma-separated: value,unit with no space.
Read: 44,mV
